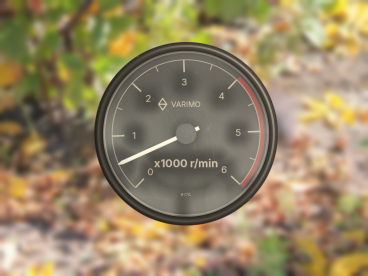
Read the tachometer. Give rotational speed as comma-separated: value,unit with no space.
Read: 500,rpm
